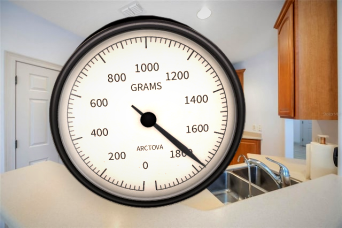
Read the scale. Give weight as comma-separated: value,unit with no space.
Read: 1760,g
